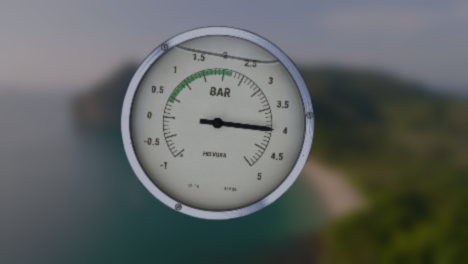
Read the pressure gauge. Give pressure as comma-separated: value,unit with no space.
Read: 4,bar
